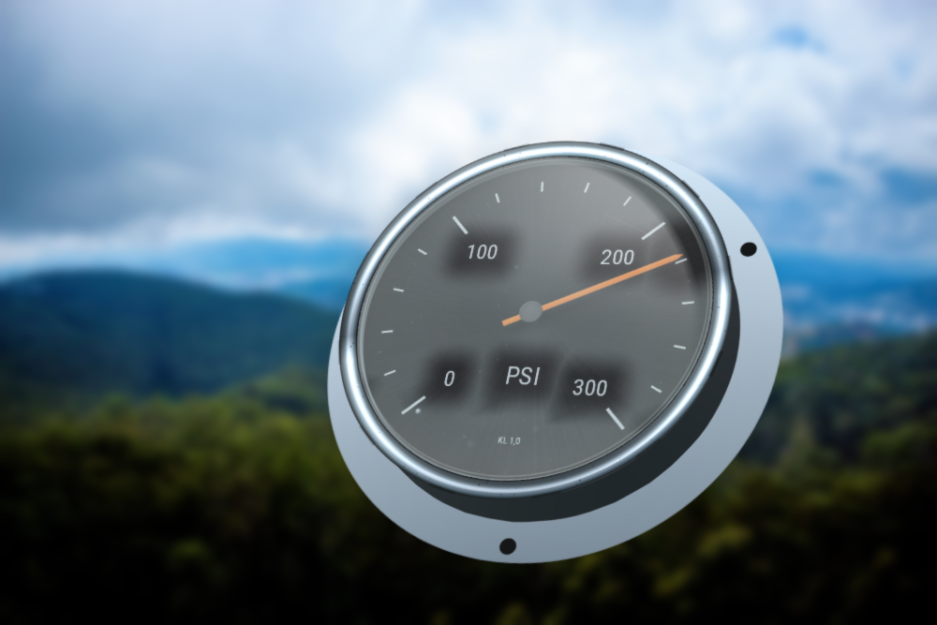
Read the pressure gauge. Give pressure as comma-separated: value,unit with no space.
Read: 220,psi
